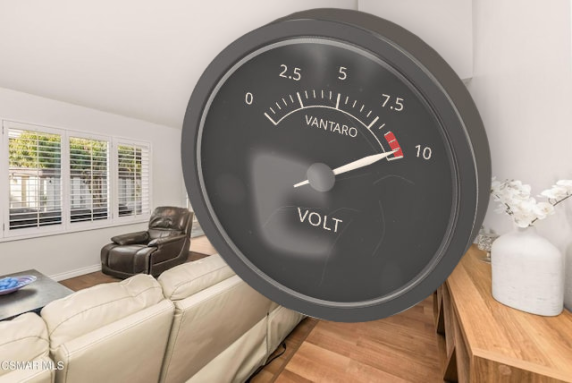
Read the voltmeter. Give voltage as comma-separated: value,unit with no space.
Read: 9.5,V
